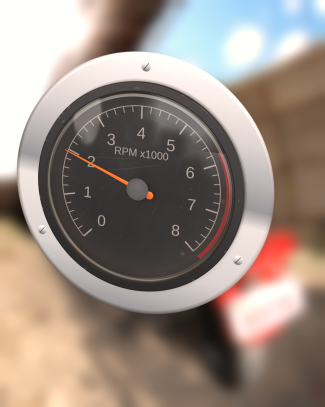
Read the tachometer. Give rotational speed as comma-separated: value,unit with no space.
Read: 2000,rpm
